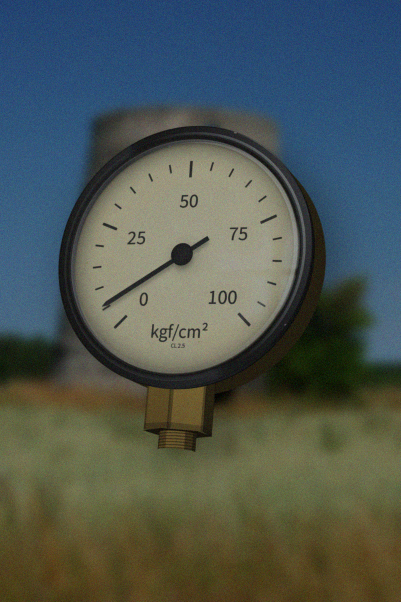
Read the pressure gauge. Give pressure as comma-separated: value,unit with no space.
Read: 5,kg/cm²
